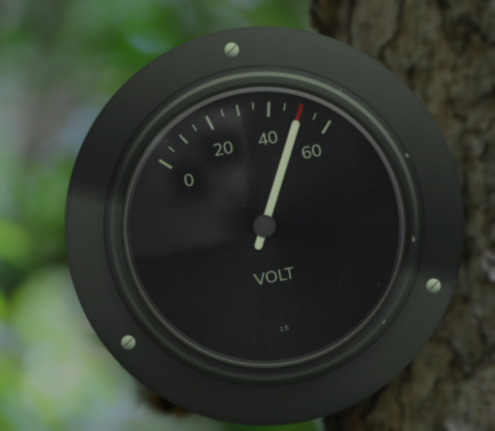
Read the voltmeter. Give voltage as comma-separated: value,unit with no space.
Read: 50,V
